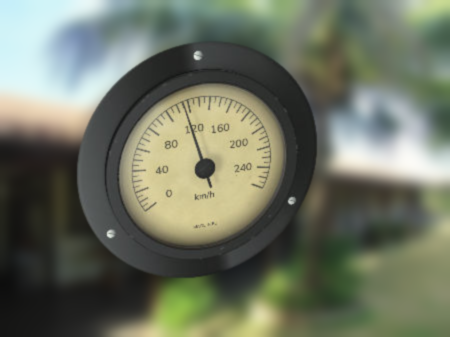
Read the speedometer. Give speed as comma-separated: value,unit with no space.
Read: 115,km/h
